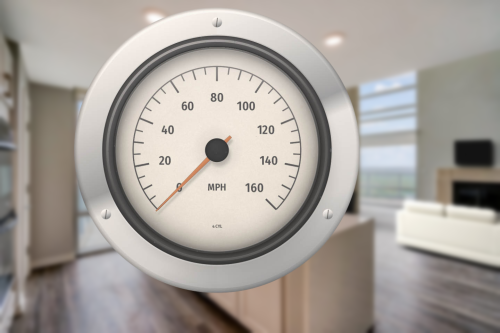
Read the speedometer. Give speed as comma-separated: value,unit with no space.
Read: 0,mph
